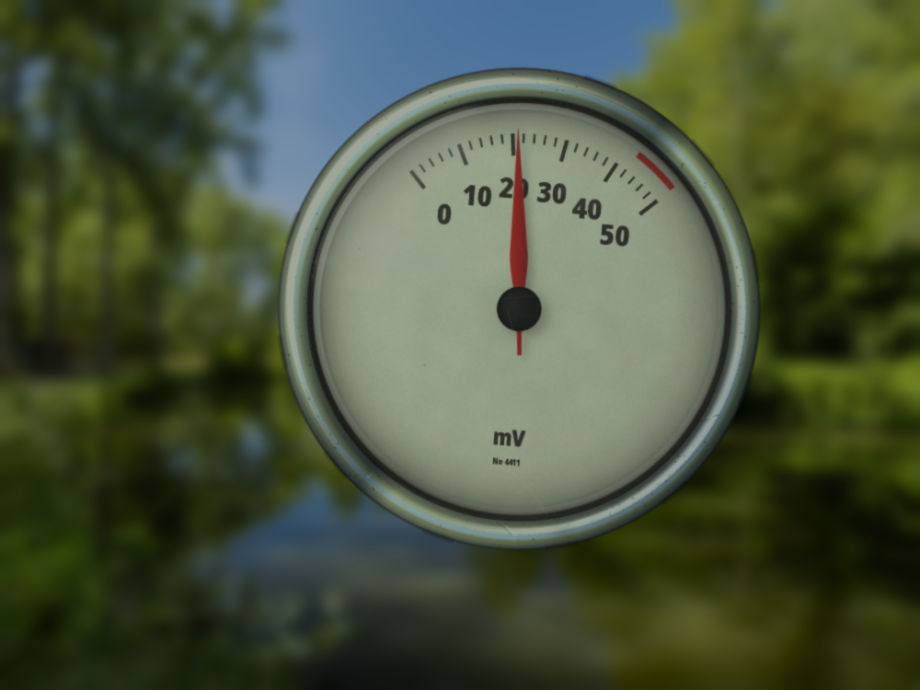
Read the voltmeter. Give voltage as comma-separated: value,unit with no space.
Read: 21,mV
